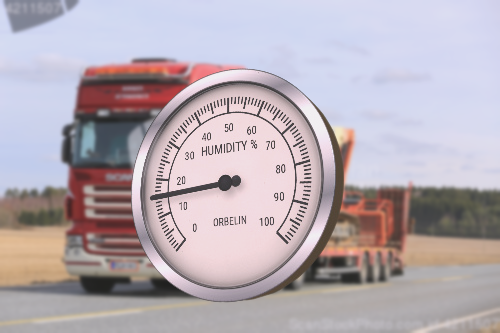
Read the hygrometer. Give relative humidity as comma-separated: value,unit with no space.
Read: 15,%
